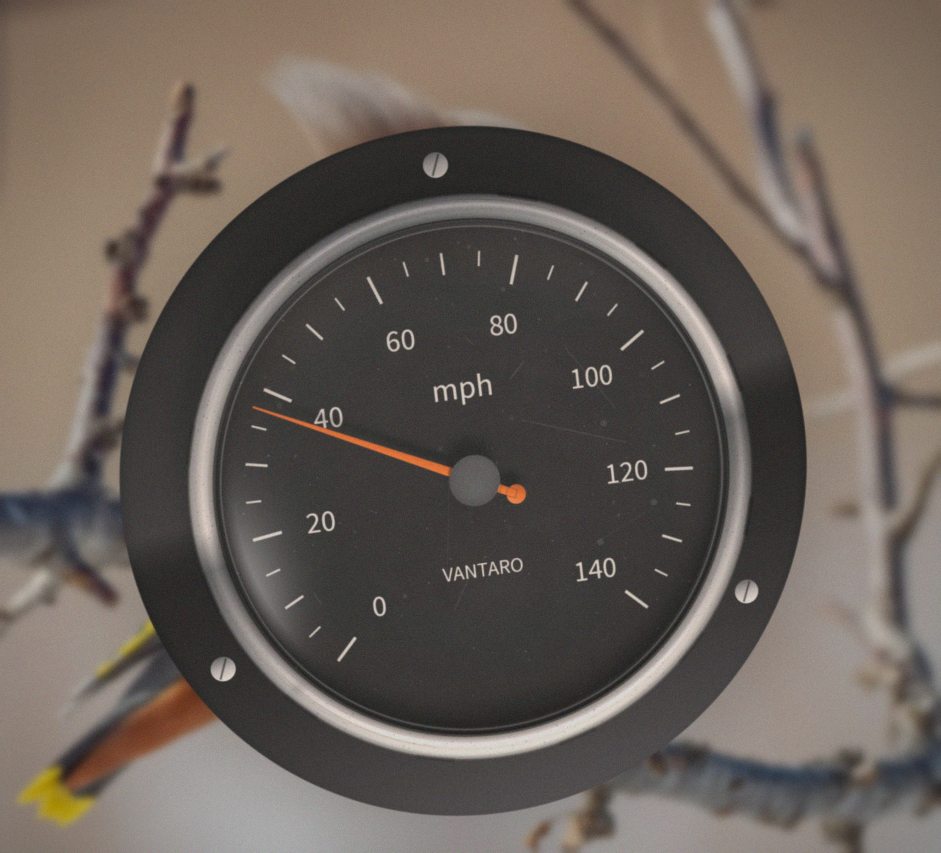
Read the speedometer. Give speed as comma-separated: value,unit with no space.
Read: 37.5,mph
